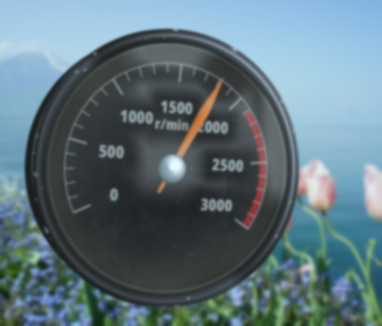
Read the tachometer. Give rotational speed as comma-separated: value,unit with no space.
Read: 1800,rpm
